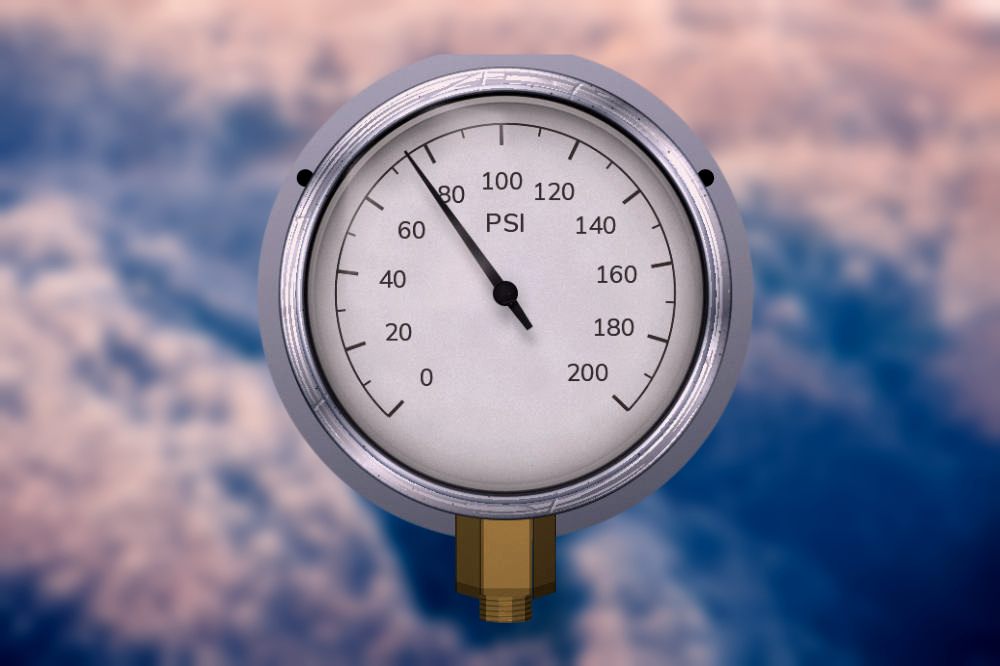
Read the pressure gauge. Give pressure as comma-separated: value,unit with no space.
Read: 75,psi
